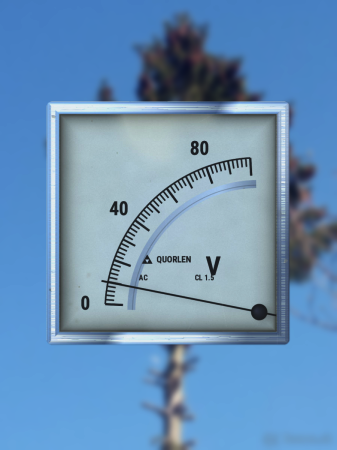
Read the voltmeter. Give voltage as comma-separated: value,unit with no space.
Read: 10,V
